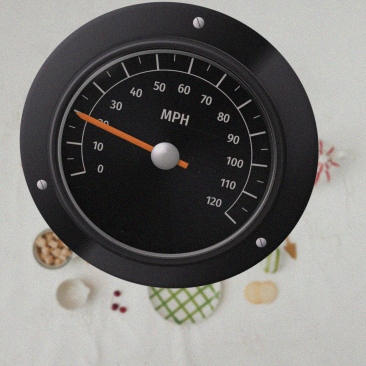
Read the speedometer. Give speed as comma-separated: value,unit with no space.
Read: 20,mph
